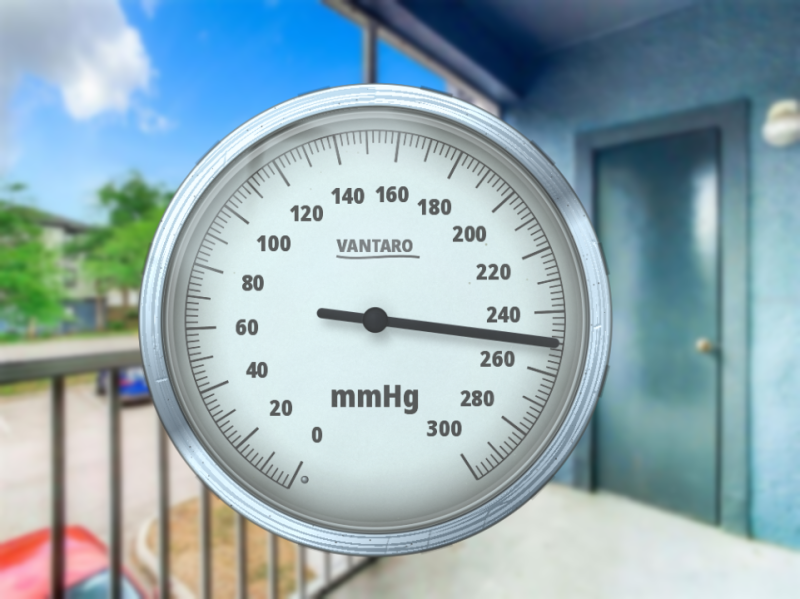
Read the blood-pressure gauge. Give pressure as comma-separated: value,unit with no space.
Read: 250,mmHg
